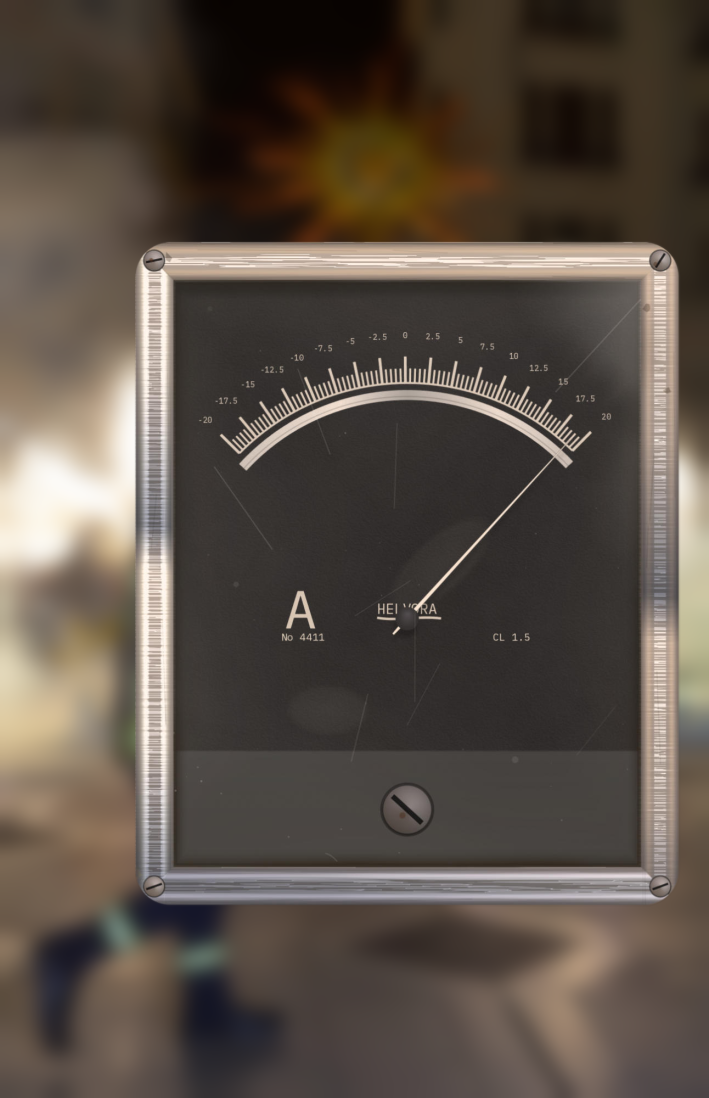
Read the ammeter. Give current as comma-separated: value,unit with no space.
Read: 19,A
